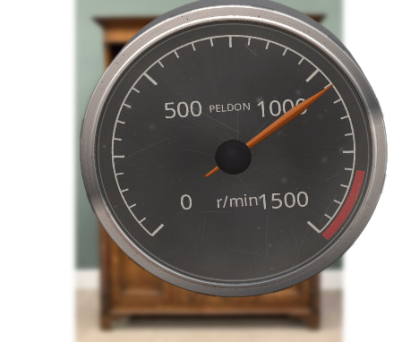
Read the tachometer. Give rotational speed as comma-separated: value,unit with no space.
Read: 1050,rpm
